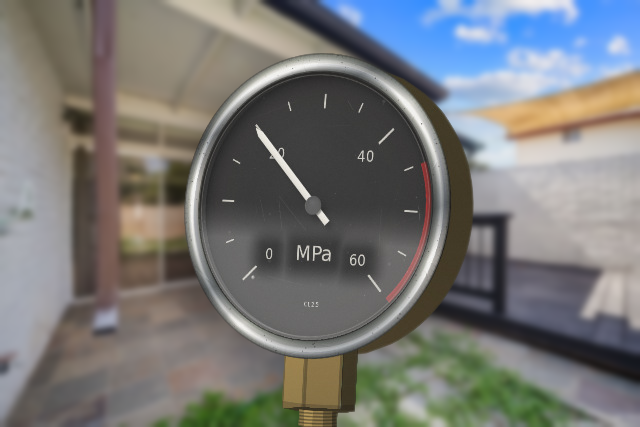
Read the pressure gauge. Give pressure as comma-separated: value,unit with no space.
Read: 20,MPa
